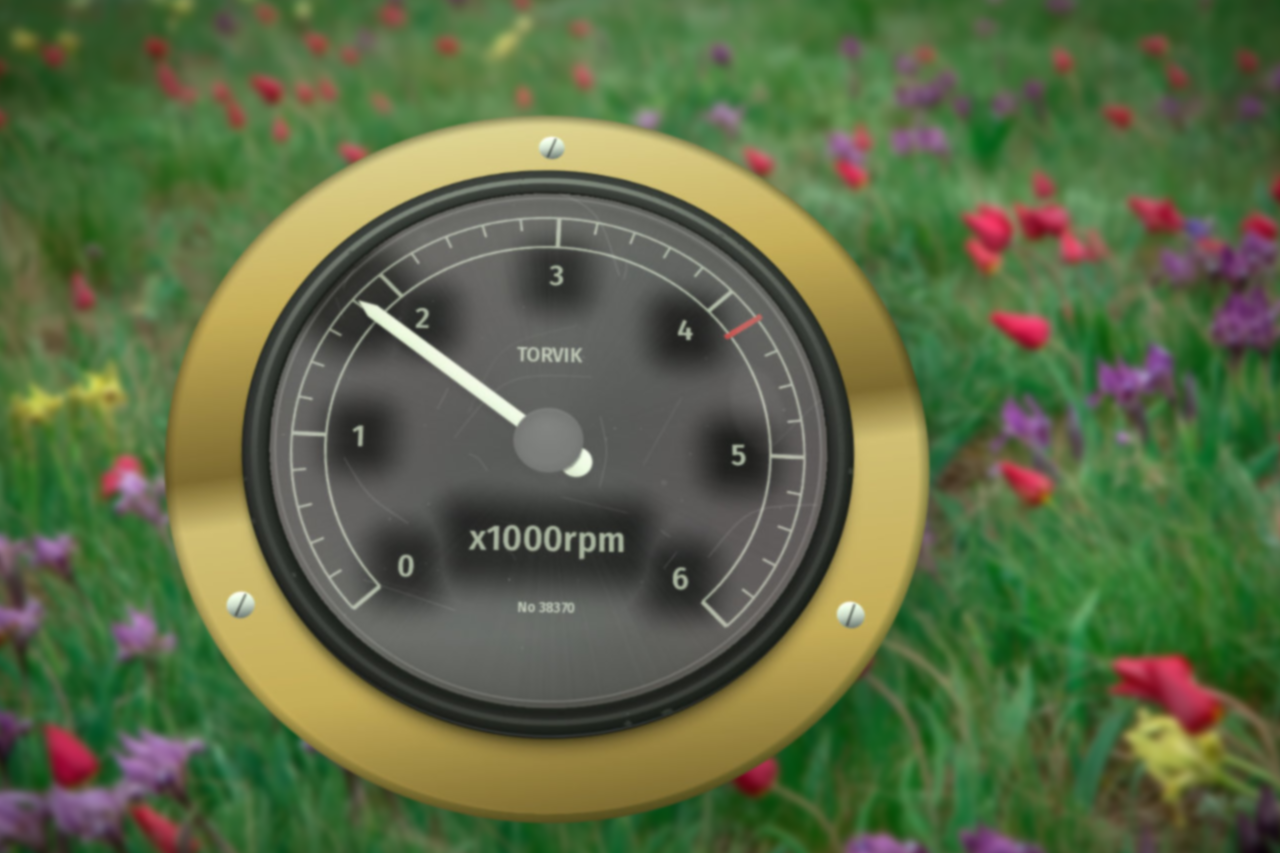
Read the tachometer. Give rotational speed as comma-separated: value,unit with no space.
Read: 1800,rpm
